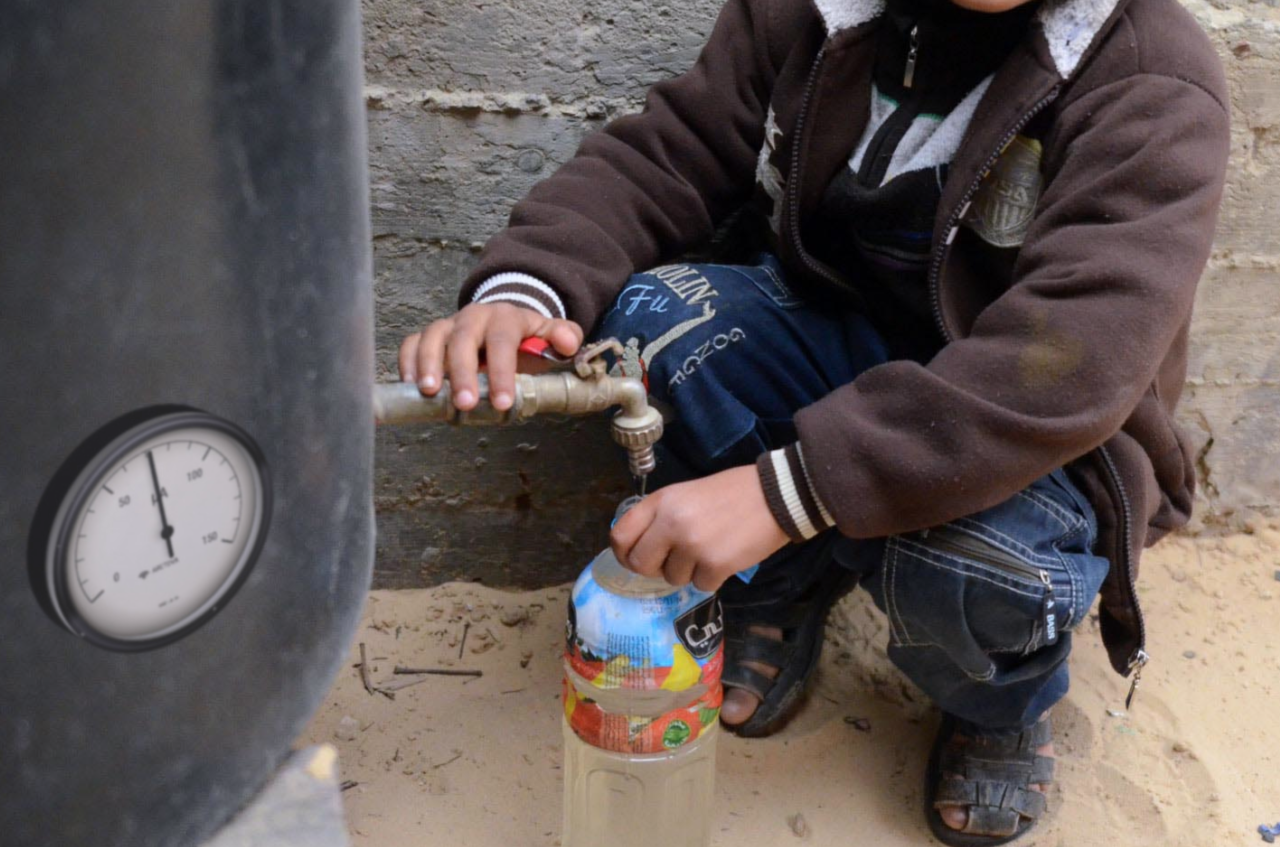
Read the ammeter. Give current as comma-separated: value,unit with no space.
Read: 70,µA
